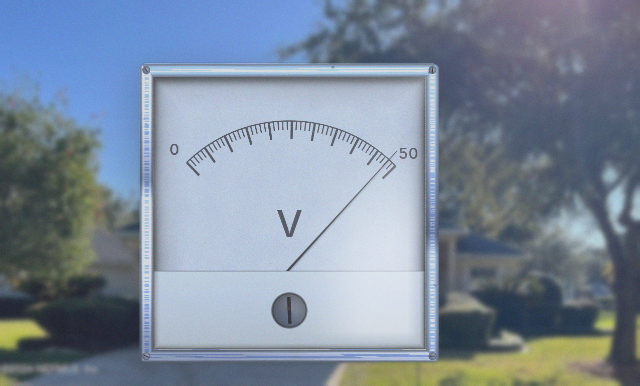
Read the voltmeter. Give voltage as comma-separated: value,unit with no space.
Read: 48,V
